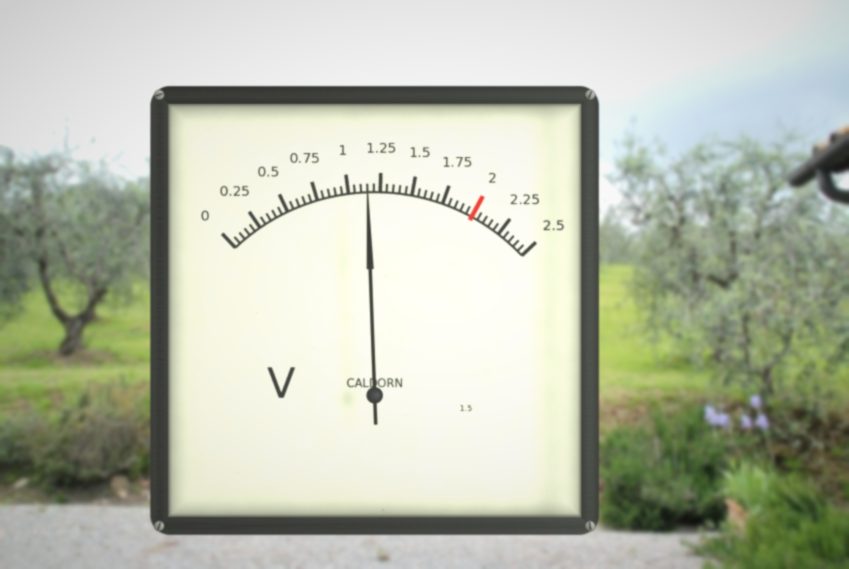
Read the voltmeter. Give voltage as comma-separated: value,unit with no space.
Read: 1.15,V
